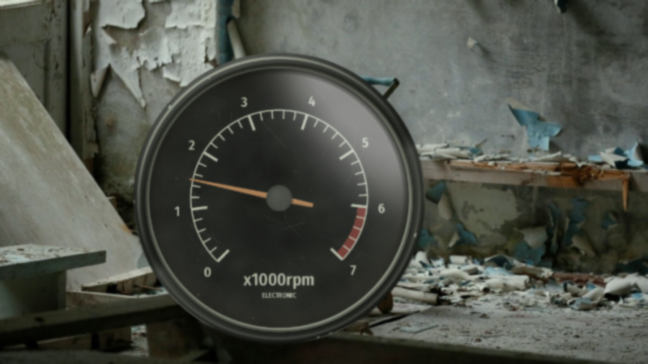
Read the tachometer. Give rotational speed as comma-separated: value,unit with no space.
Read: 1500,rpm
